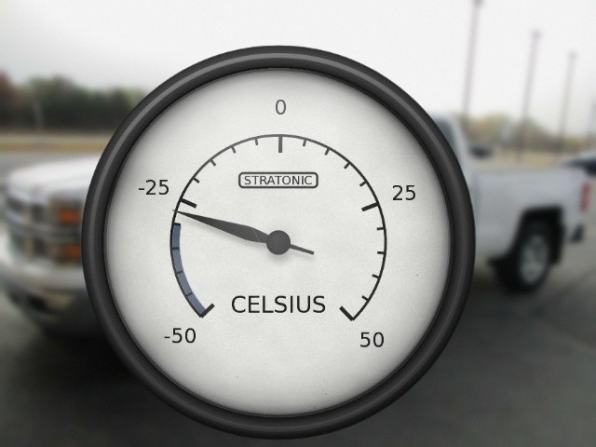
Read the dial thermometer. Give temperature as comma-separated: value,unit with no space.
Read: -27.5,°C
